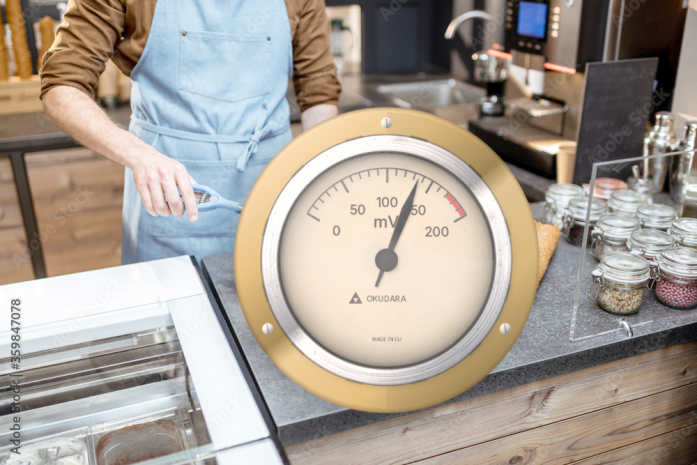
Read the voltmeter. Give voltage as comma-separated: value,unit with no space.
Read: 135,mV
